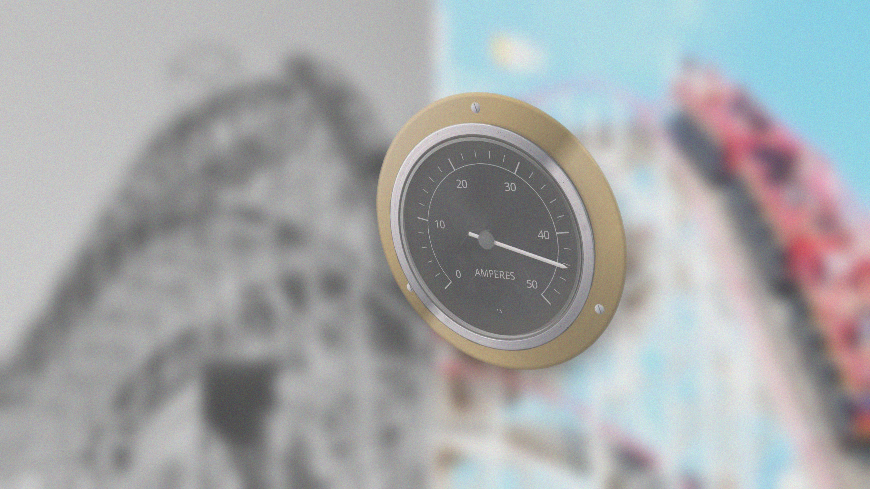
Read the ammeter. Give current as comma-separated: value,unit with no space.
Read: 44,A
